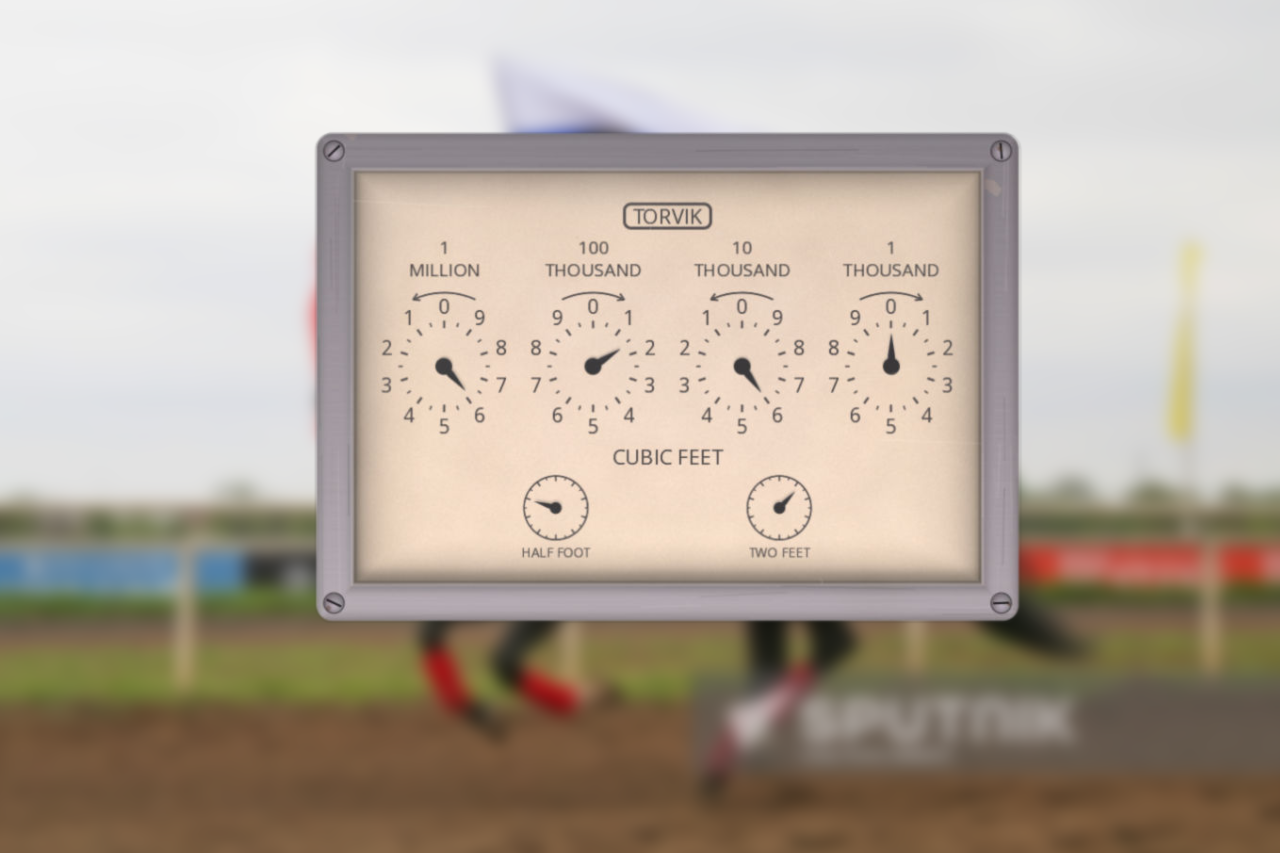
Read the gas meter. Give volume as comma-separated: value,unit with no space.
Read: 616000,ft³
